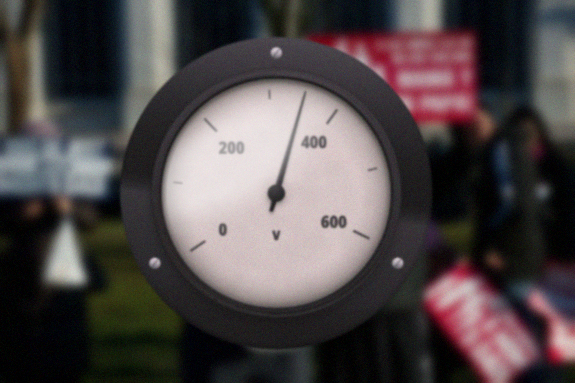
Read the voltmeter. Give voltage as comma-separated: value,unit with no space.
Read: 350,V
